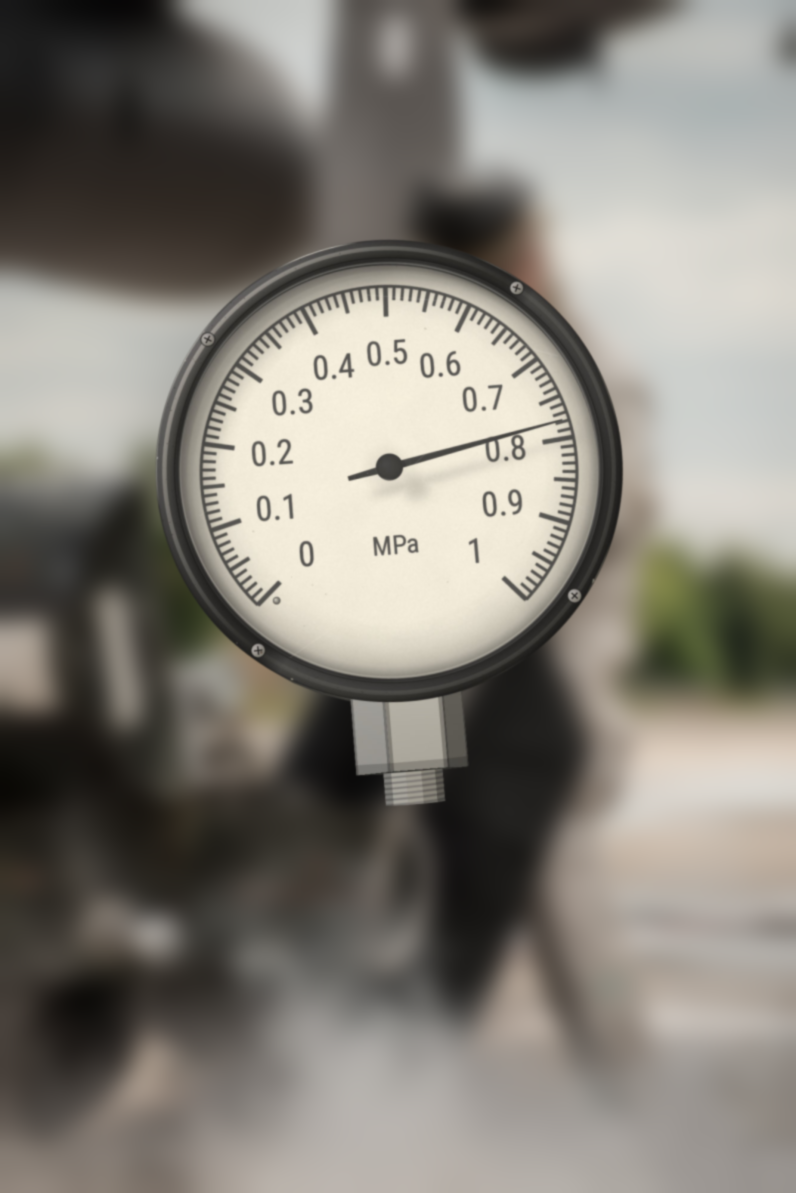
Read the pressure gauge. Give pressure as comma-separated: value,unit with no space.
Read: 0.78,MPa
